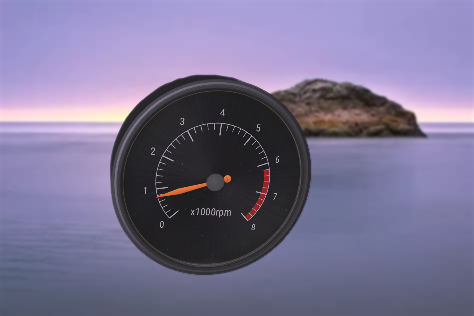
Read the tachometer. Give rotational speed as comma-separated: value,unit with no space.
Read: 800,rpm
